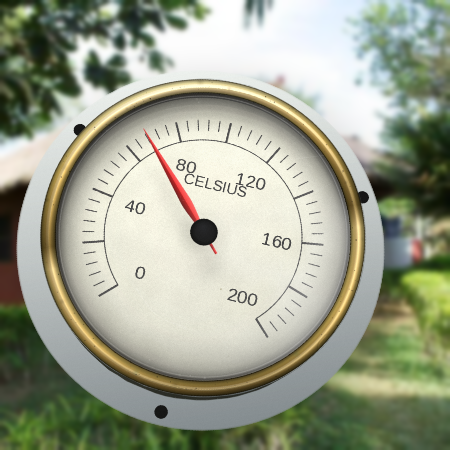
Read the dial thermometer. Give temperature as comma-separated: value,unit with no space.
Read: 68,°C
